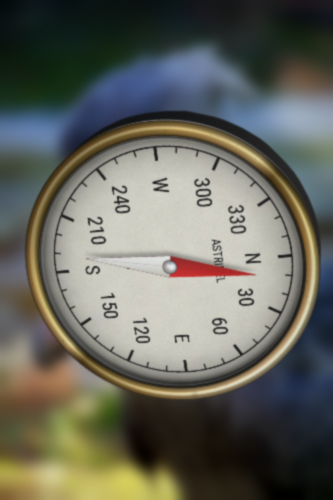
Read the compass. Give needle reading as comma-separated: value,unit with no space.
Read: 10,°
